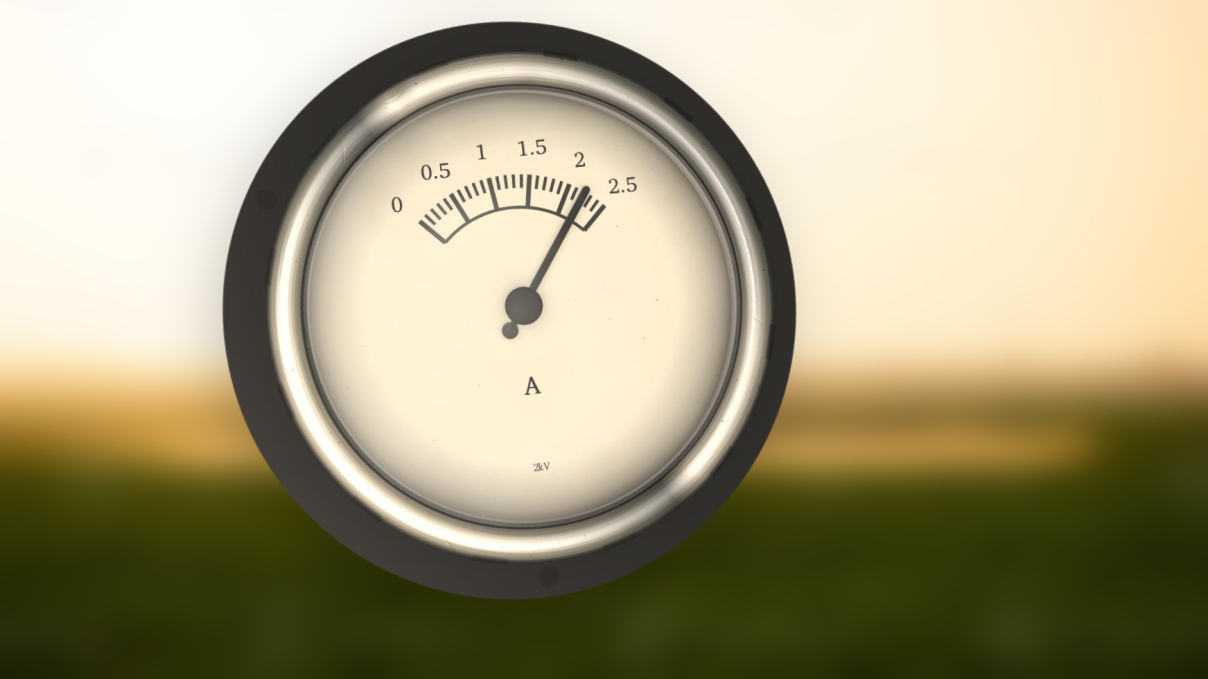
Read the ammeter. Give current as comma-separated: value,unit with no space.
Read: 2.2,A
